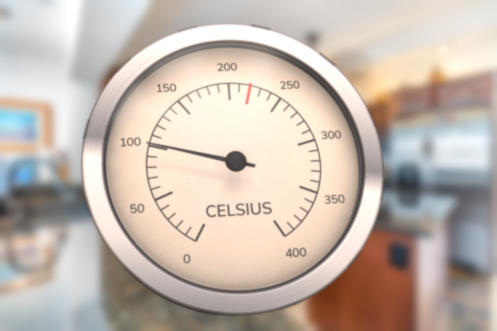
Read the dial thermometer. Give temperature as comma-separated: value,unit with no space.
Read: 100,°C
